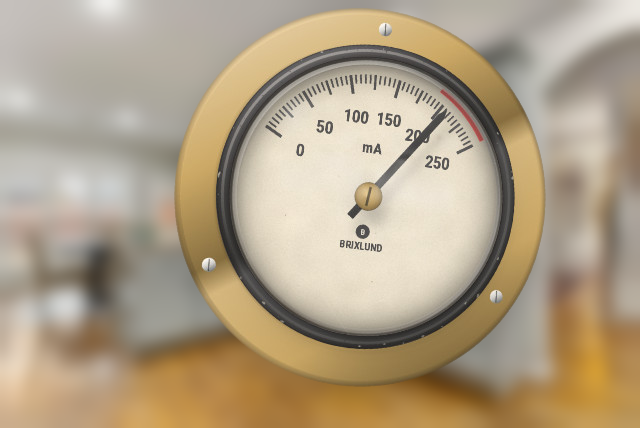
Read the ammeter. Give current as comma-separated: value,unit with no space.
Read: 205,mA
